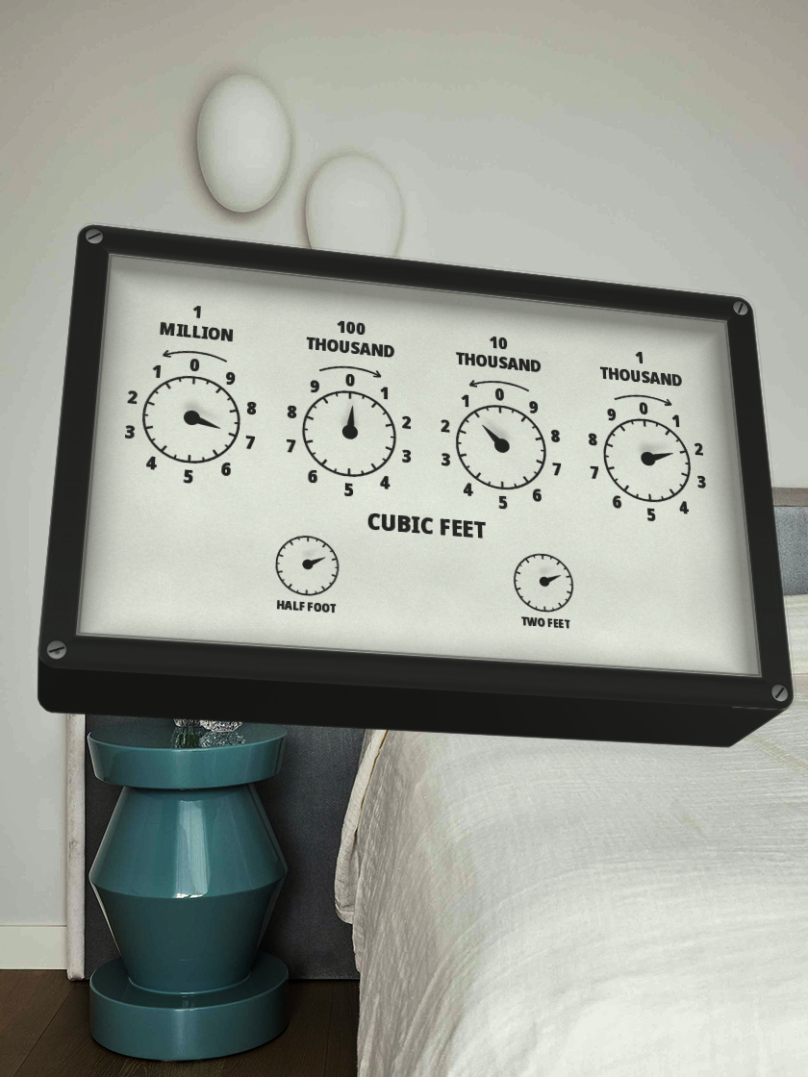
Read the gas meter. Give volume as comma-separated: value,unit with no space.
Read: 701200,ft³
